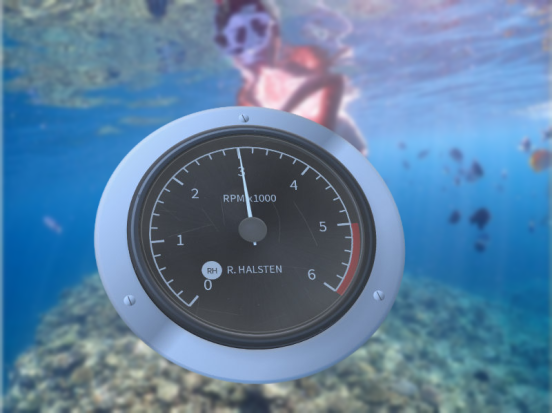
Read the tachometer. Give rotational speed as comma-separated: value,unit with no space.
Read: 3000,rpm
